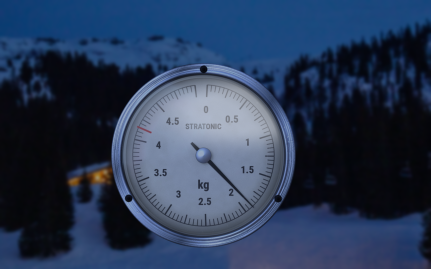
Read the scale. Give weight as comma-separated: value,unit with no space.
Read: 1.9,kg
